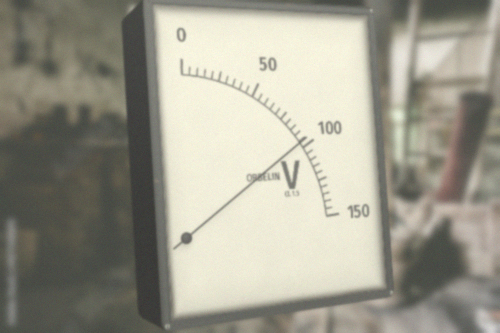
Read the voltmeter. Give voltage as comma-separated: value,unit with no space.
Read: 95,V
